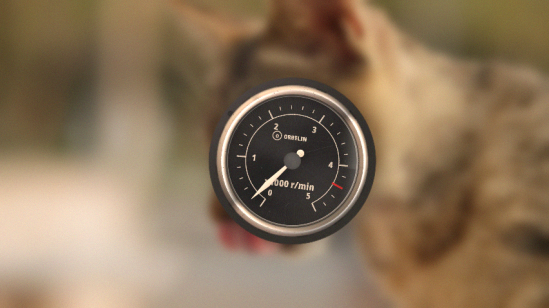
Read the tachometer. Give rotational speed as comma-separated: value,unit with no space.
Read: 200,rpm
